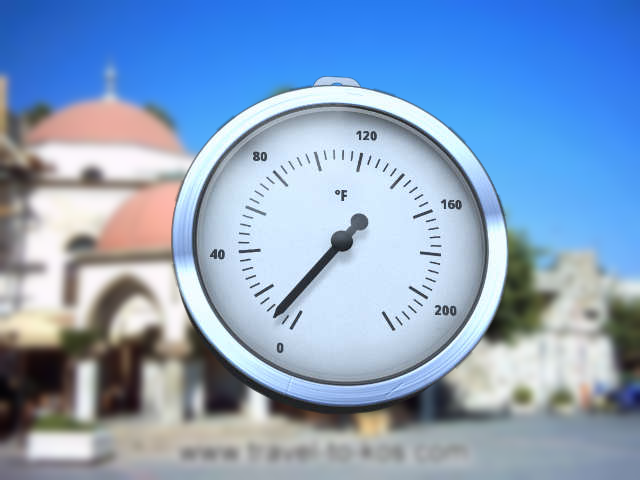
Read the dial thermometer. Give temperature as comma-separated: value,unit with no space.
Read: 8,°F
